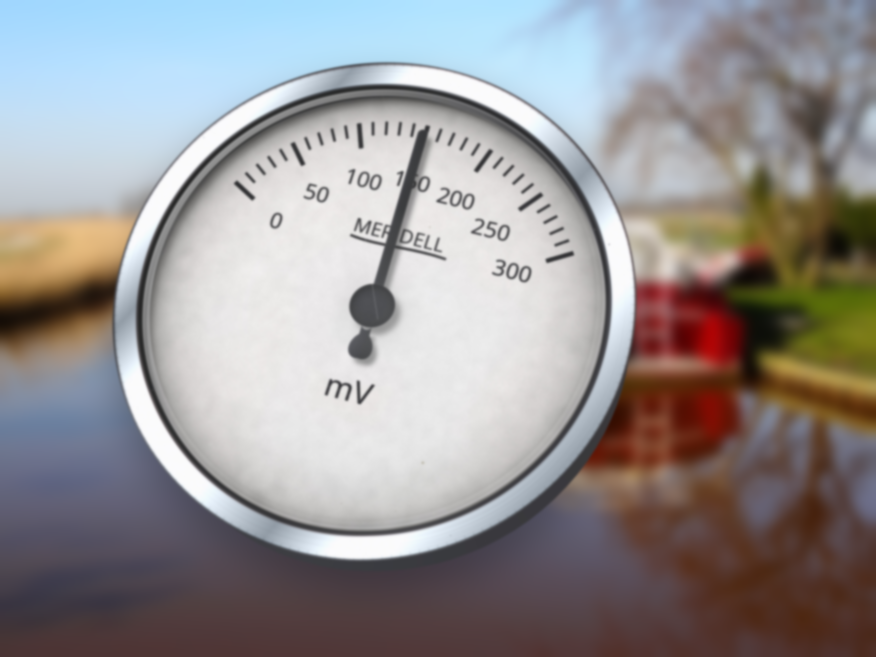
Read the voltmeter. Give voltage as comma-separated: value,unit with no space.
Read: 150,mV
